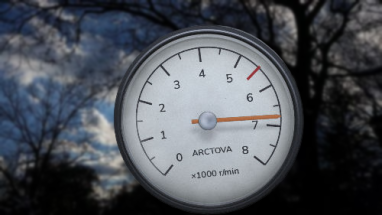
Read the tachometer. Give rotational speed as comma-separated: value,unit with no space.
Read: 6750,rpm
